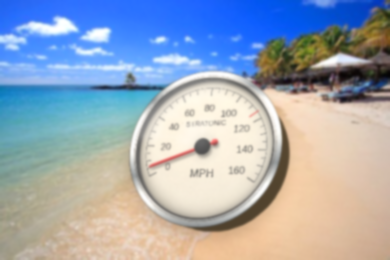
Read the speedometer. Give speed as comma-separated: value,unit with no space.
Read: 5,mph
